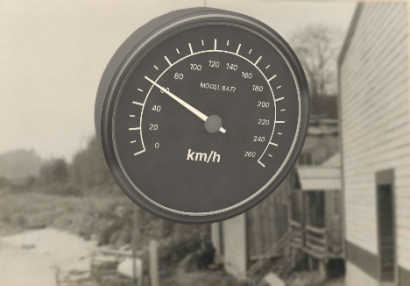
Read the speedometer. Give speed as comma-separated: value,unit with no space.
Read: 60,km/h
